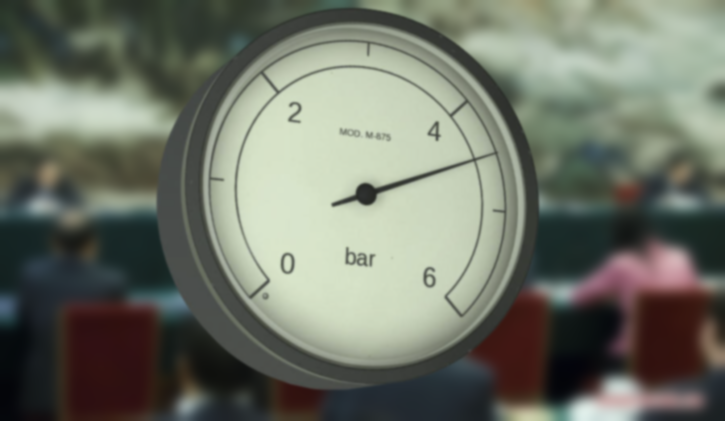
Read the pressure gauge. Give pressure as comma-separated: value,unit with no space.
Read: 4.5,bar
